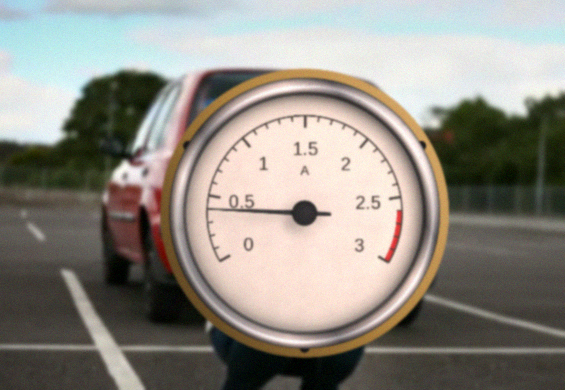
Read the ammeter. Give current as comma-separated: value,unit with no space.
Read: 0.4,A
